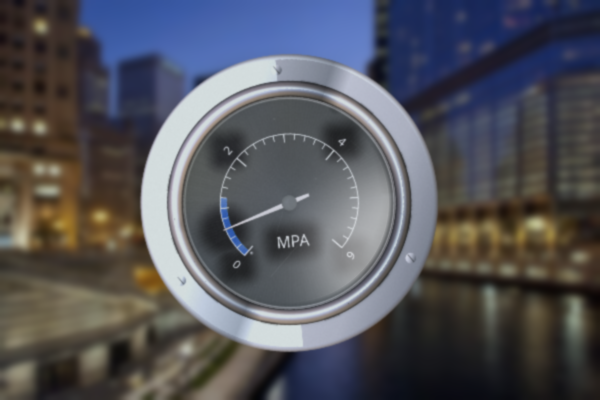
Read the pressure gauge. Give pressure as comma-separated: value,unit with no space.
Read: 0.6,MPa
